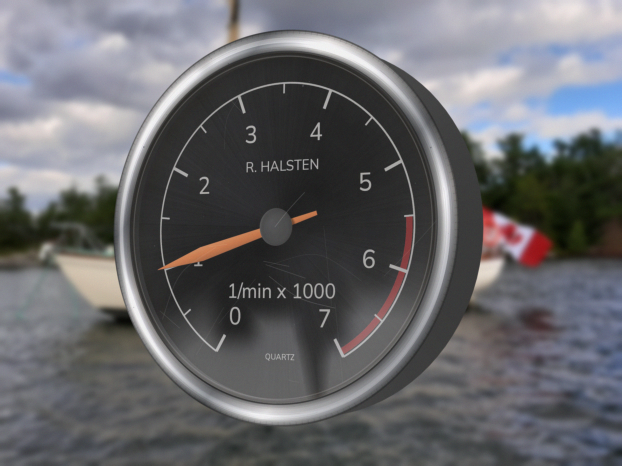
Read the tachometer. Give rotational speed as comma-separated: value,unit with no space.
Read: 1000,rpm
